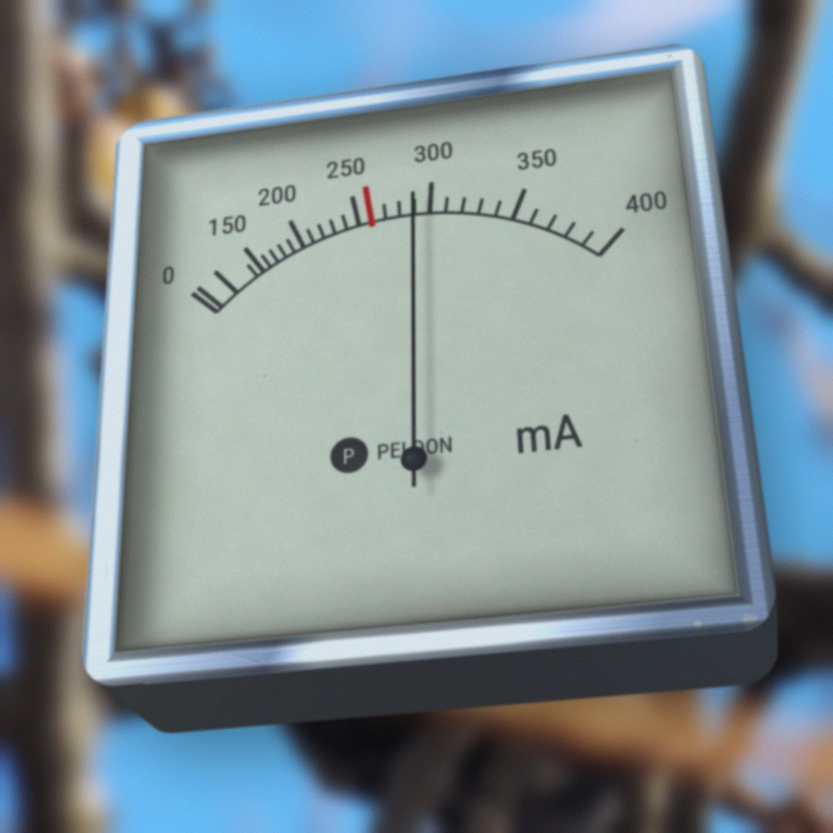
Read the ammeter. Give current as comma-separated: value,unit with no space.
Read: 290,mA
